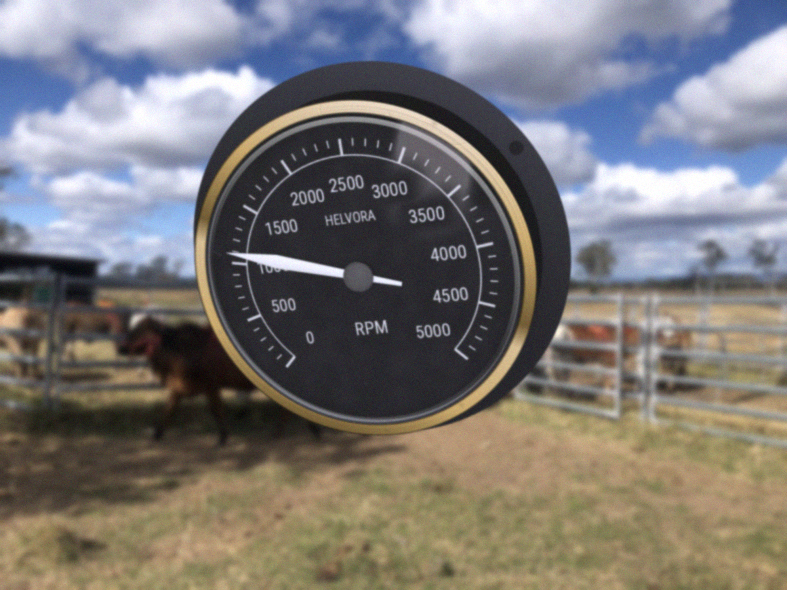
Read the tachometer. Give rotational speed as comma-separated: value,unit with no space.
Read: 1100,rpm
